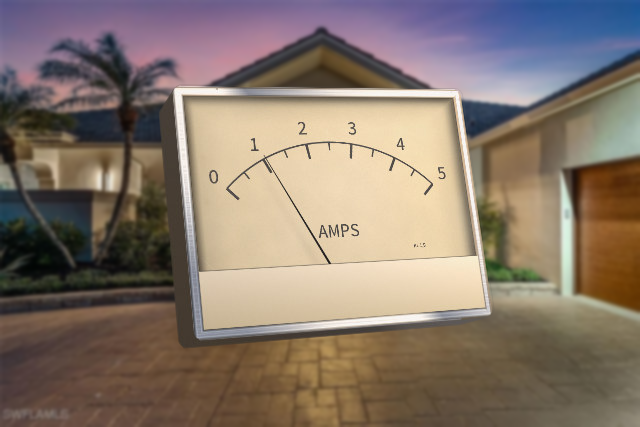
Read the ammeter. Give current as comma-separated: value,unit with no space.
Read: 1,A
